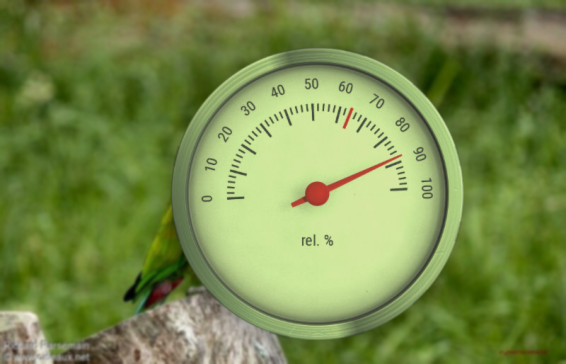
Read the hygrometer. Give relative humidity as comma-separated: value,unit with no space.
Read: 88,%
